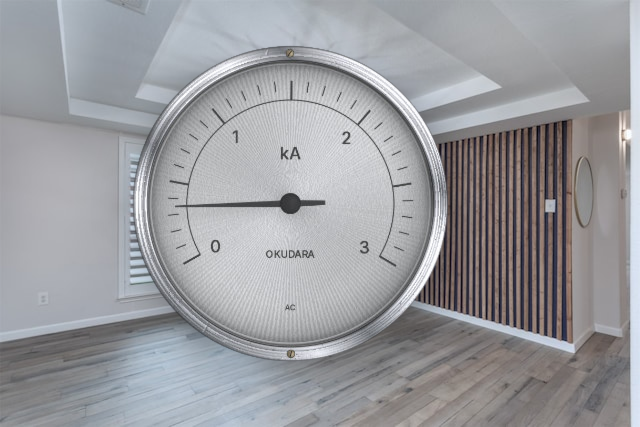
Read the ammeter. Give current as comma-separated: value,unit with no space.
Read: 0.35,kA
